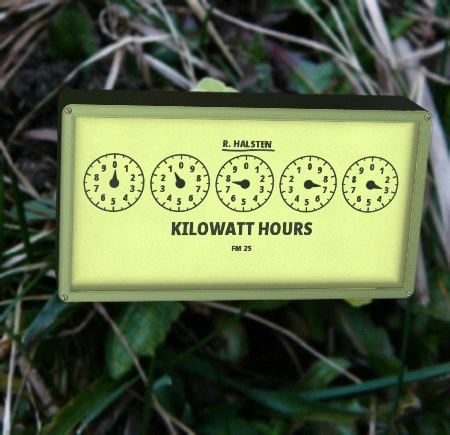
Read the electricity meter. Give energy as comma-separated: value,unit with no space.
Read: 773,kWh
